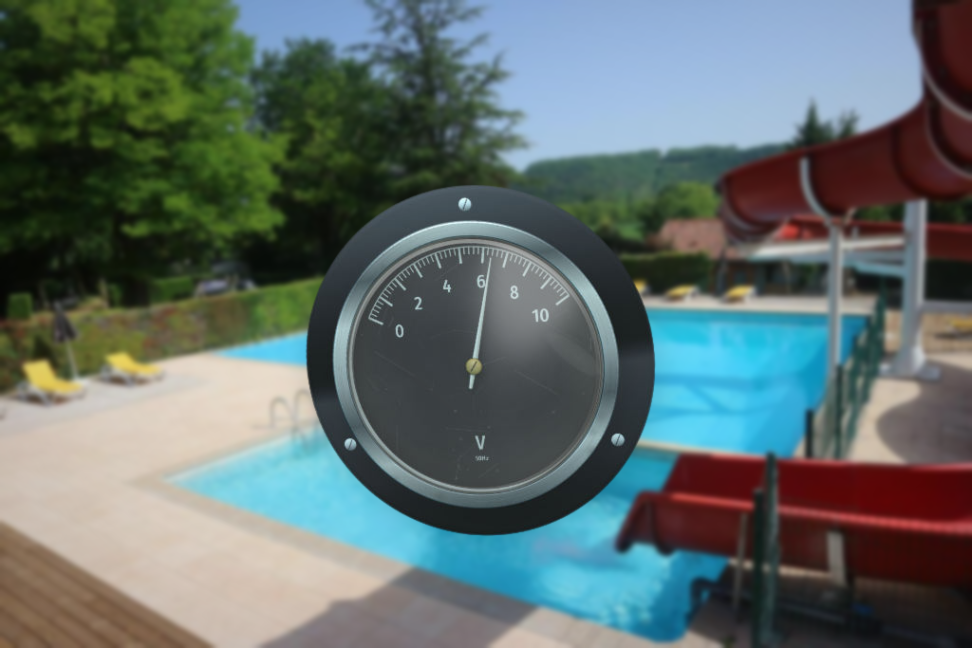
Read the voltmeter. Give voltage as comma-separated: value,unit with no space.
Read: 6.4,V
